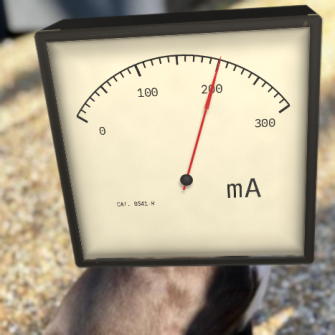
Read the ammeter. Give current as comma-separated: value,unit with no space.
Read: 200,mA
